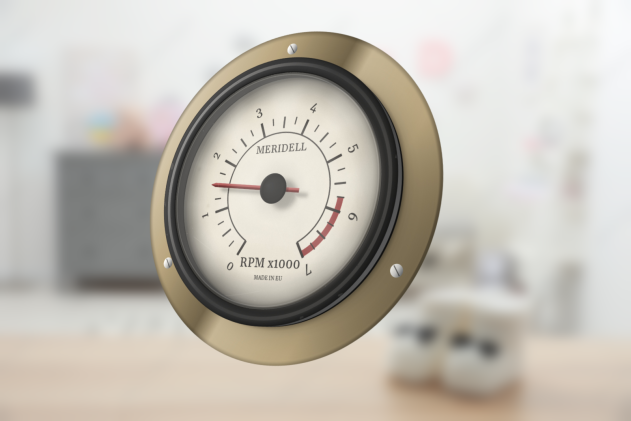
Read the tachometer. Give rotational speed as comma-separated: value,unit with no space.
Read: 1500,rpm
